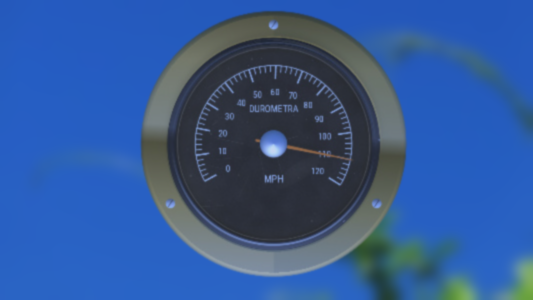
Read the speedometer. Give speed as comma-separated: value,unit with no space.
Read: 110,mph
